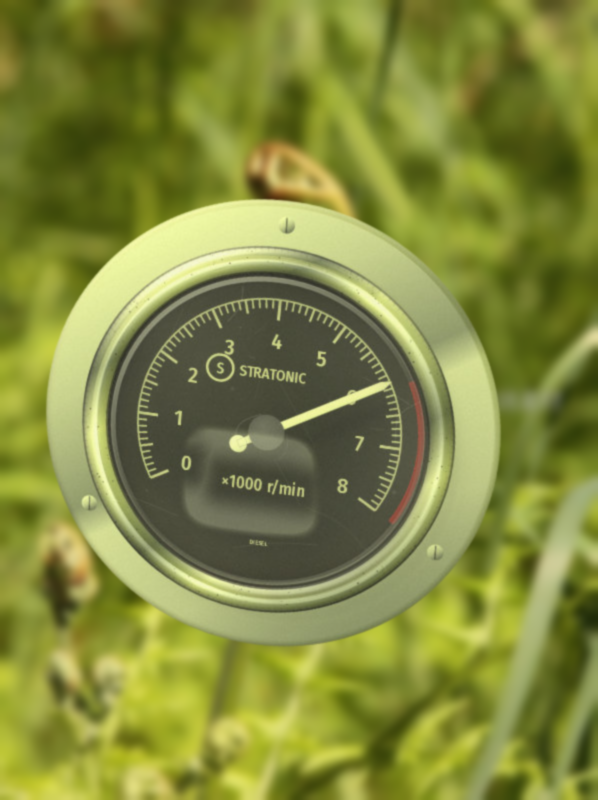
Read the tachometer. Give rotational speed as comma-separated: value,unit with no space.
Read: 6000,rpm
